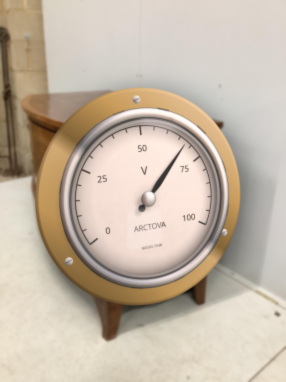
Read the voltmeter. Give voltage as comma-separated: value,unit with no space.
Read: 67.5,V
